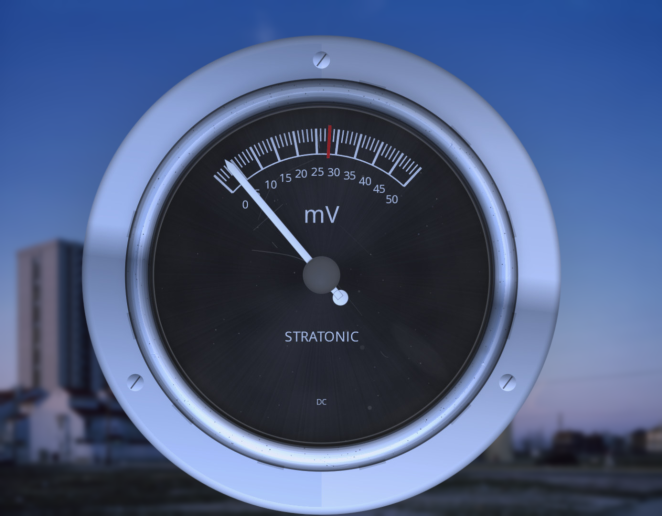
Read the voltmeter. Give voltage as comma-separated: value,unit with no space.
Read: 4,mV
